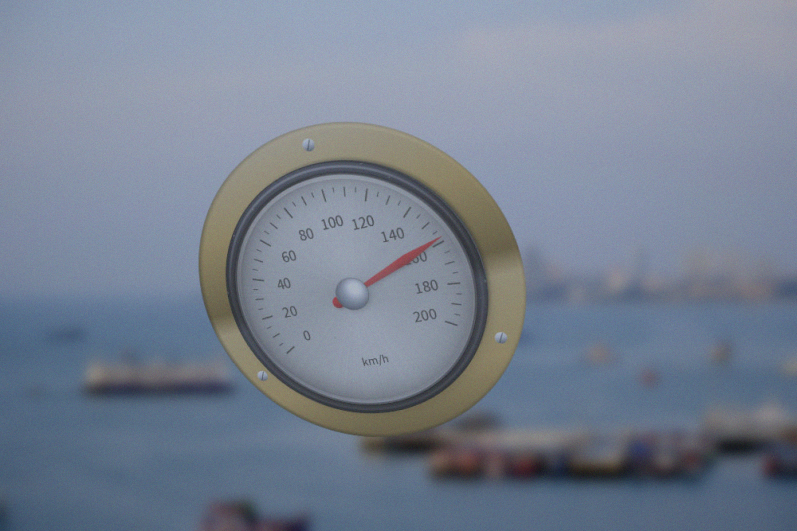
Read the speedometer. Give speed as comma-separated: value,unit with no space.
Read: 157.5,km/h
